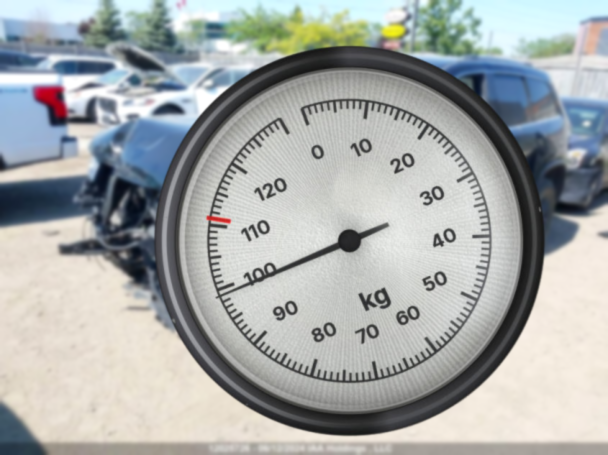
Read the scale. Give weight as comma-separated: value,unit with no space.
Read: 99,kg
